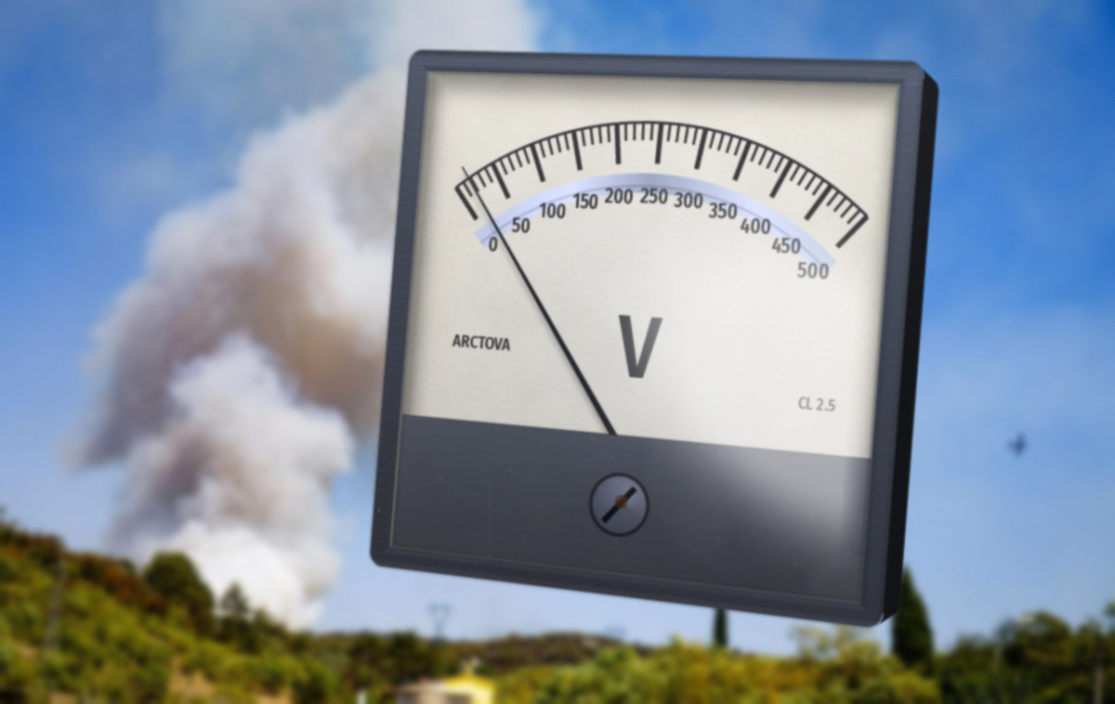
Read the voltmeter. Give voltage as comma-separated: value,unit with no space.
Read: 20,V
